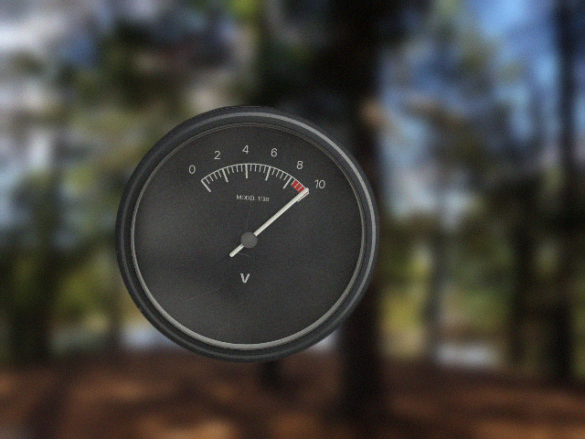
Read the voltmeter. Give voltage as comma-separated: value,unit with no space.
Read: 9.6,V
